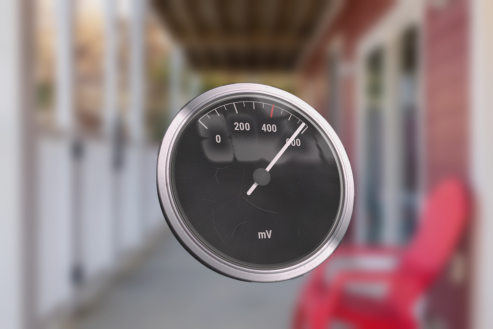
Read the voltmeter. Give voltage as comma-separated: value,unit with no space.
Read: 575,mV
